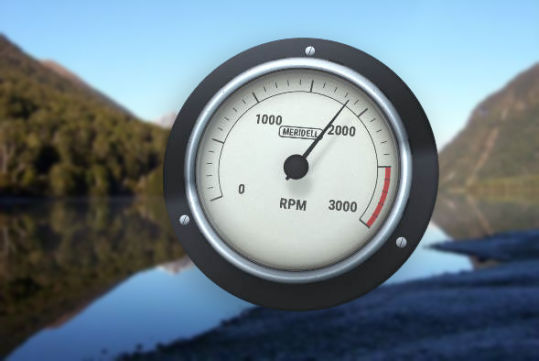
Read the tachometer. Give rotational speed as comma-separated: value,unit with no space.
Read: 1850,rpm
